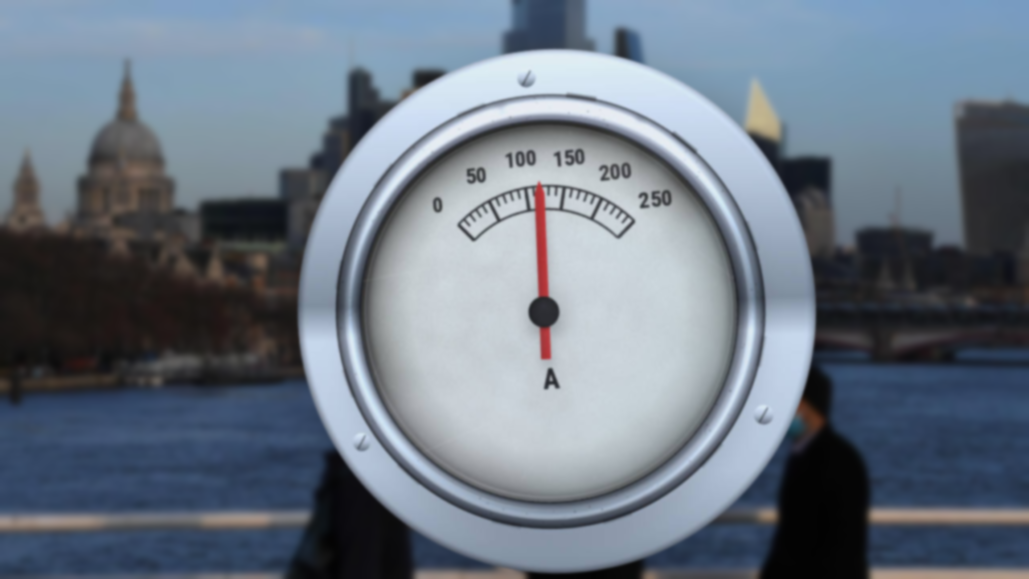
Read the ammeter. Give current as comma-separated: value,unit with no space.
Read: 120,A
